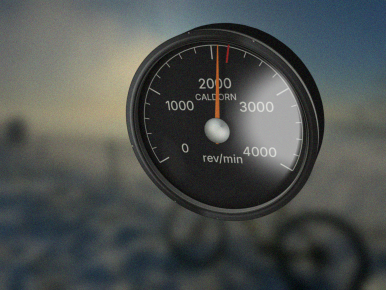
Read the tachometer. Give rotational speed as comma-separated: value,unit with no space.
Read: 2100,rpm
